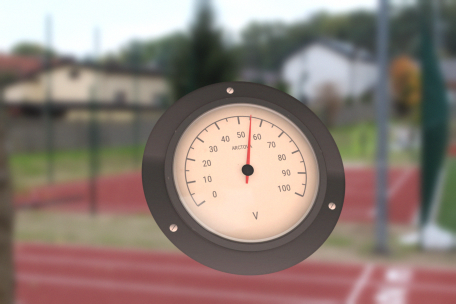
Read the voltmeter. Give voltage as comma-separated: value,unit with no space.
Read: 55,V
